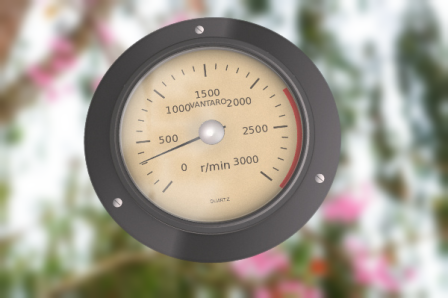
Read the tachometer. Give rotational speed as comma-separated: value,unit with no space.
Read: 300,rpm
